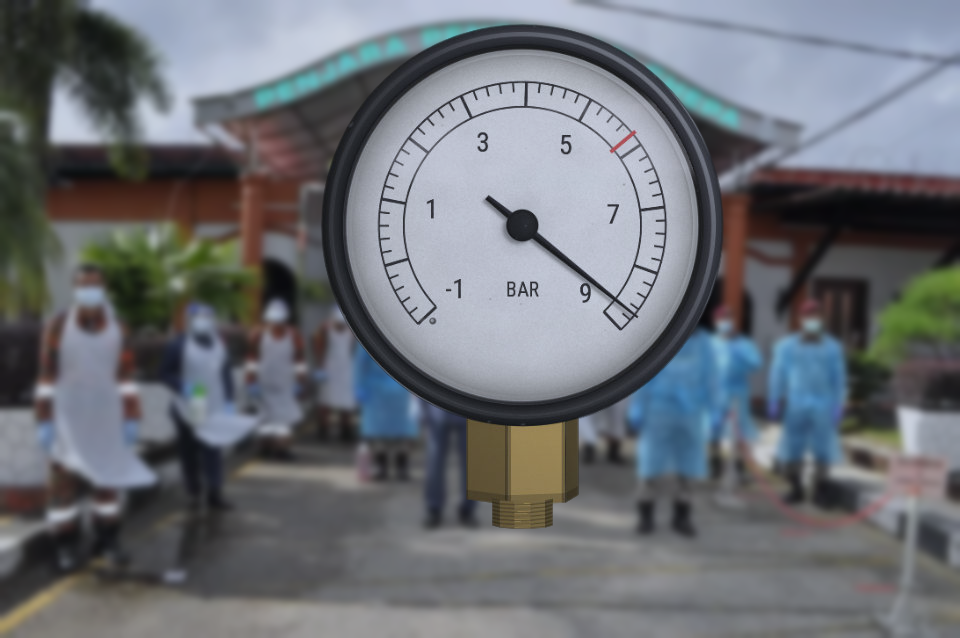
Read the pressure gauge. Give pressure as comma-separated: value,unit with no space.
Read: 8.7,bar
